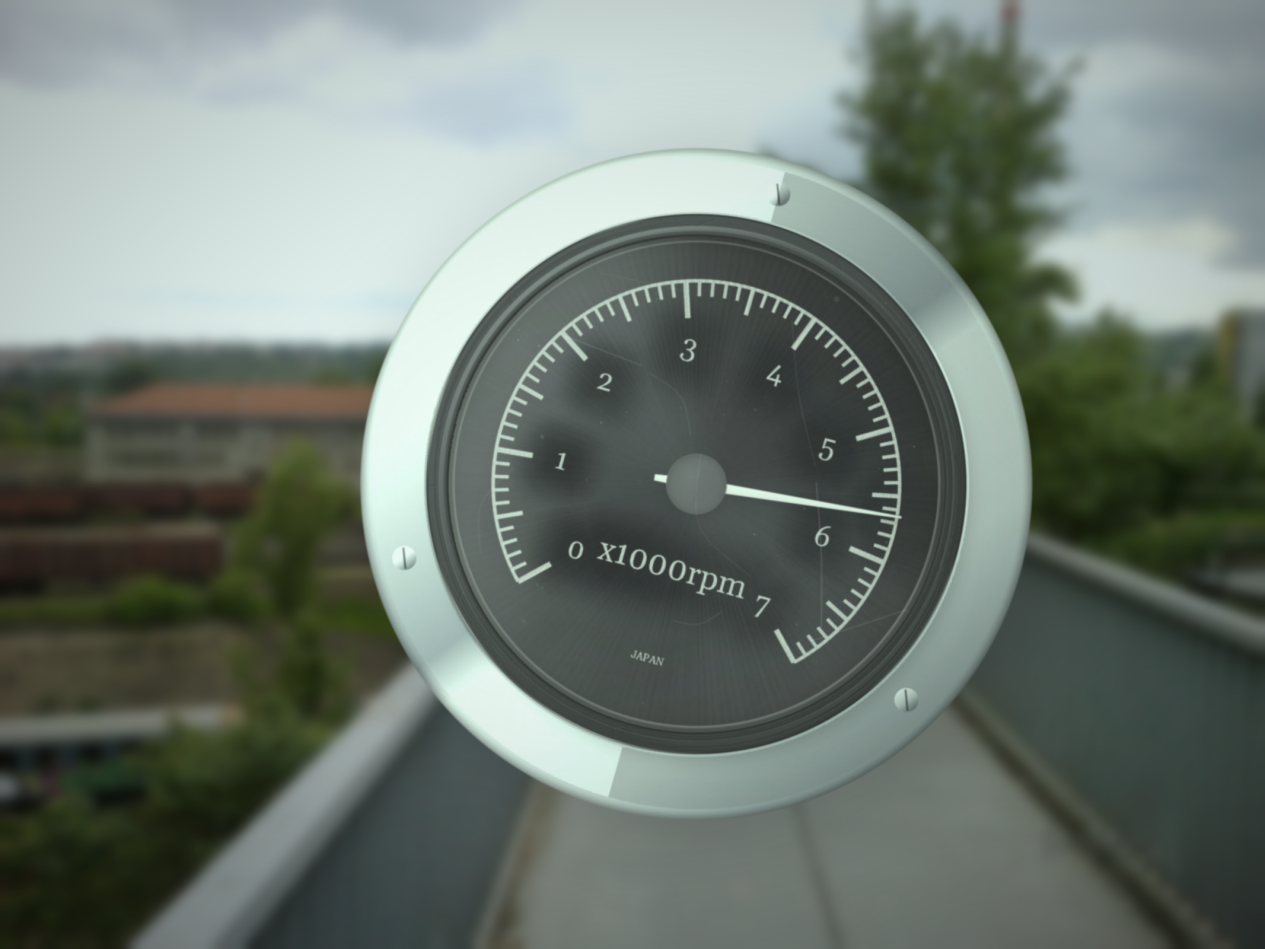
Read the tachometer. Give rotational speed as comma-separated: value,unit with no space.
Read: 5650,rpm
